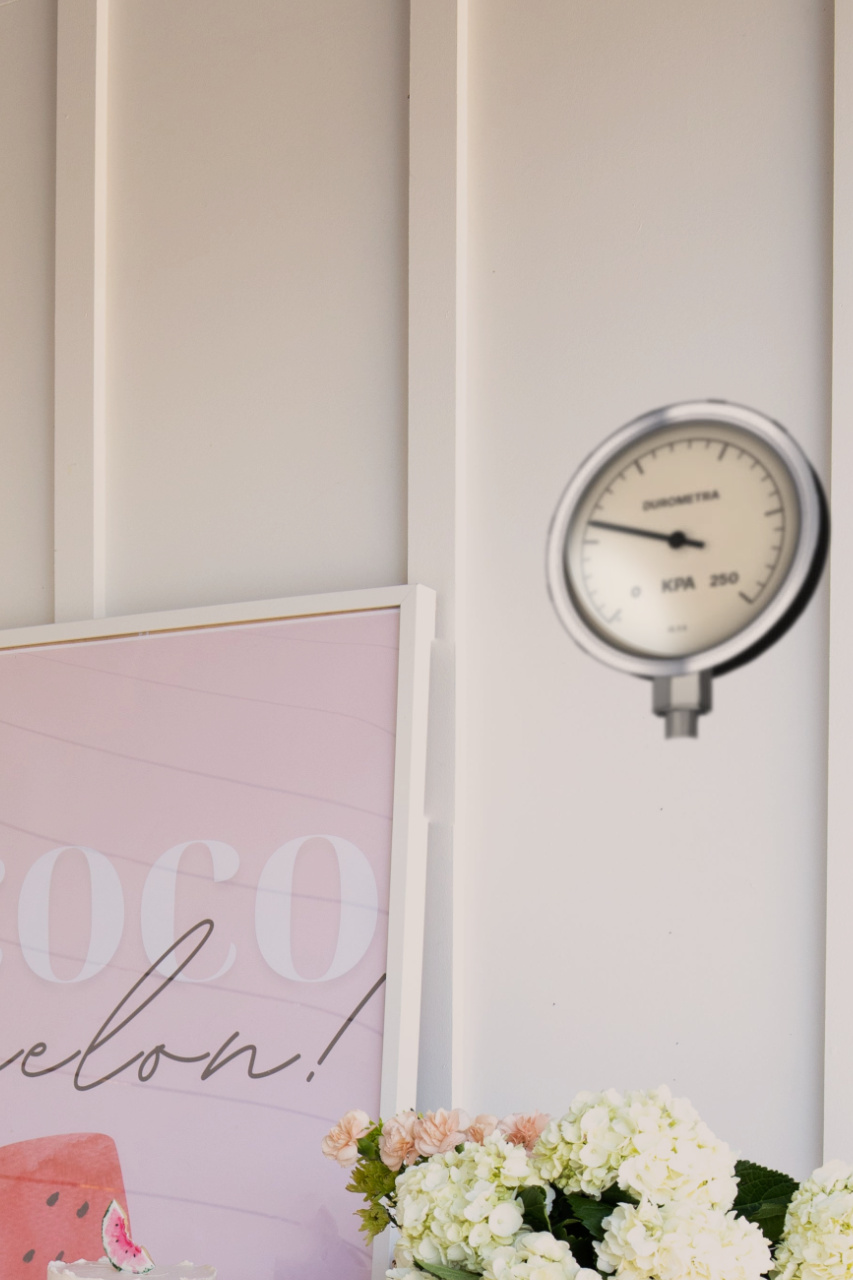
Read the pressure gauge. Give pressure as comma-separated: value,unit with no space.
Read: 60,kPa
